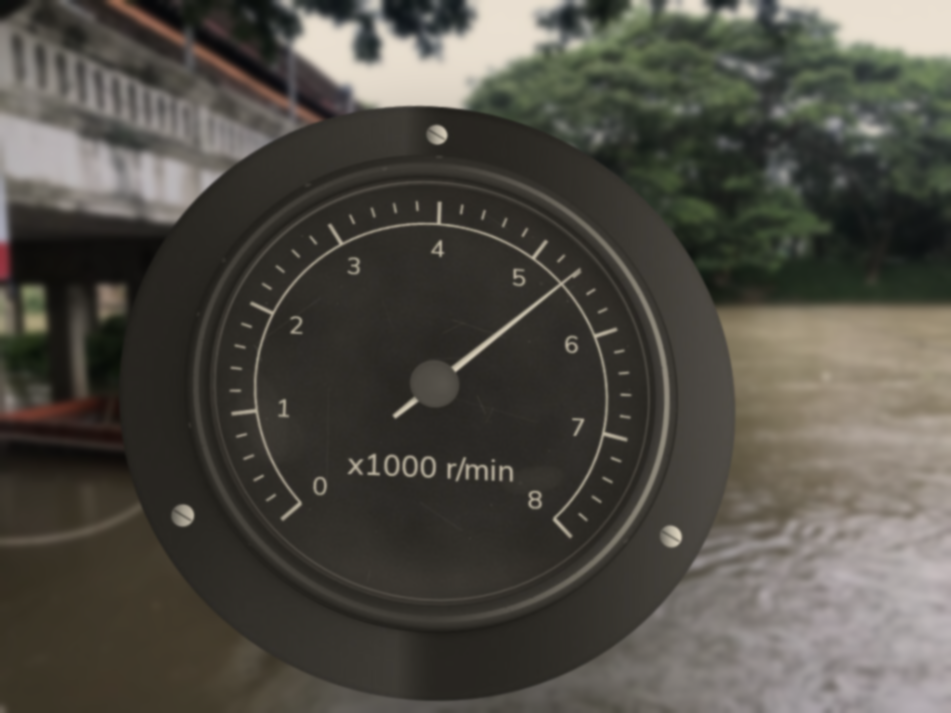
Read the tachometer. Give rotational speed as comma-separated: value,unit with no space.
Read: 5400,rpm
